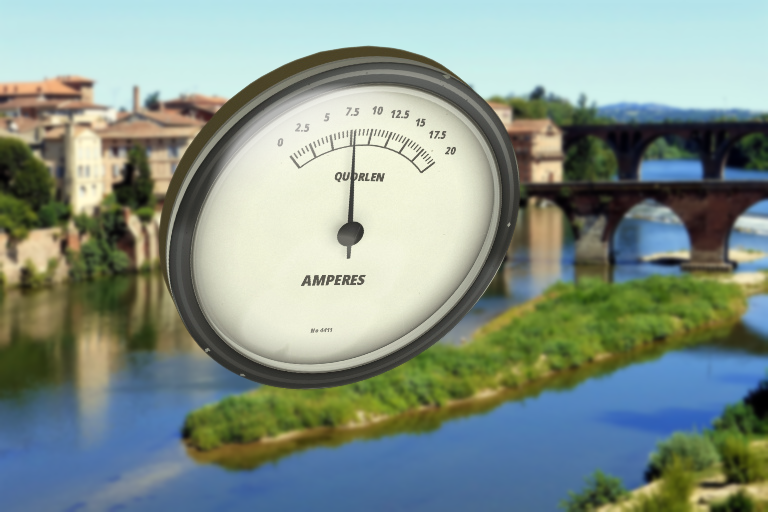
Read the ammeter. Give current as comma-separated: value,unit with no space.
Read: 7.5,A
